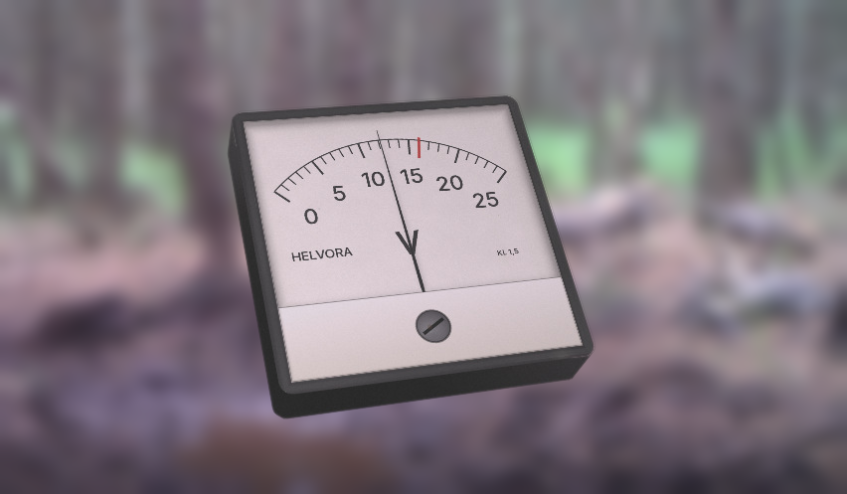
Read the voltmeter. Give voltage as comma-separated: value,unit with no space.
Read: 12,V
